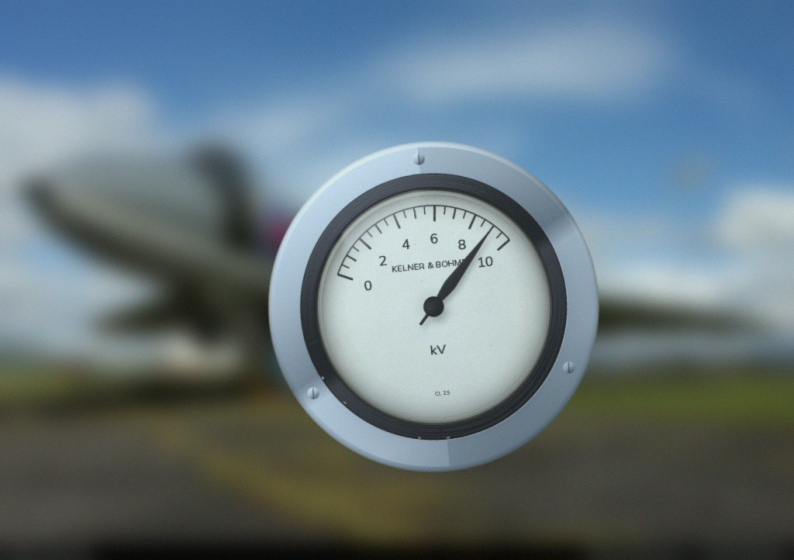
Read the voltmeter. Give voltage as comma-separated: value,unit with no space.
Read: 9,kV
